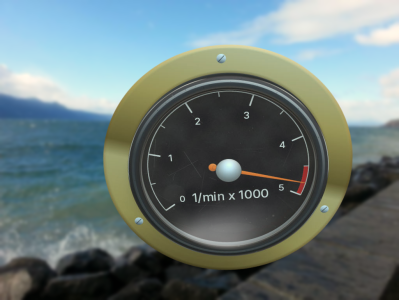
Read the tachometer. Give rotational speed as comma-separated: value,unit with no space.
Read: 4750,rpm
